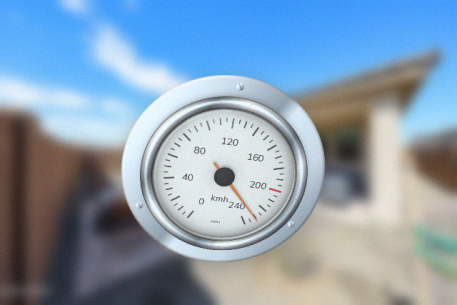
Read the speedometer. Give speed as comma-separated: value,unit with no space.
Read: 230,km/h
